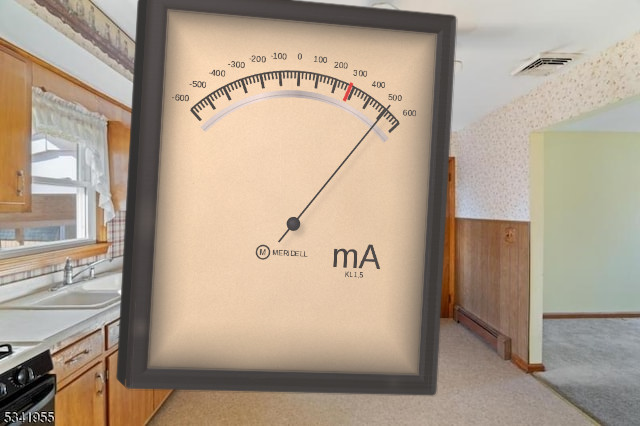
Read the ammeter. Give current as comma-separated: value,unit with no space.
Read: 500,mA
